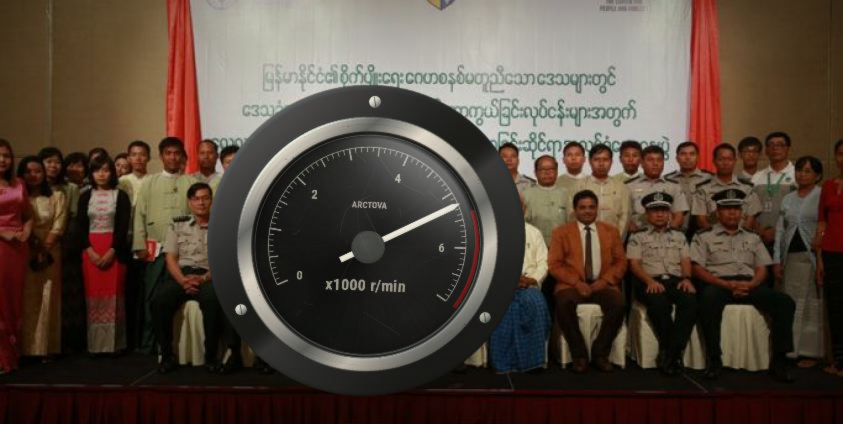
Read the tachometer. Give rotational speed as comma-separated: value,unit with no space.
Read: 5200,rpm
